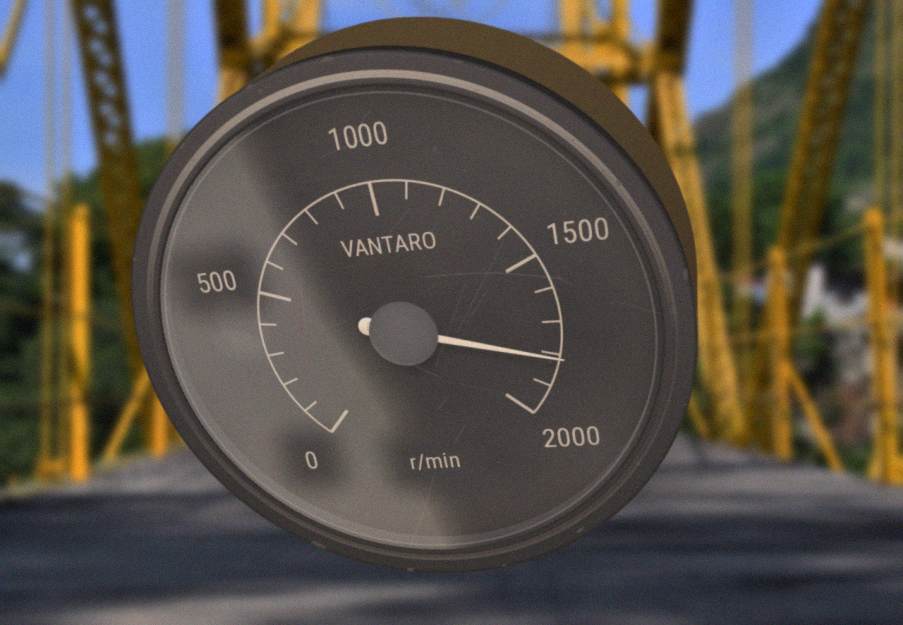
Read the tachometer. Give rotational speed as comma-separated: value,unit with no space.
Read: 1800,rpm
